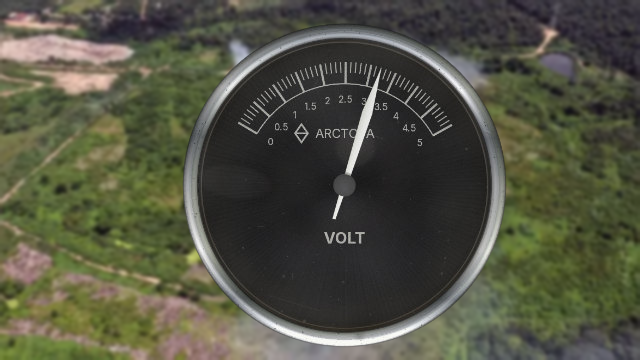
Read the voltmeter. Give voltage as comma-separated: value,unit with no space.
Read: 3.2,V
